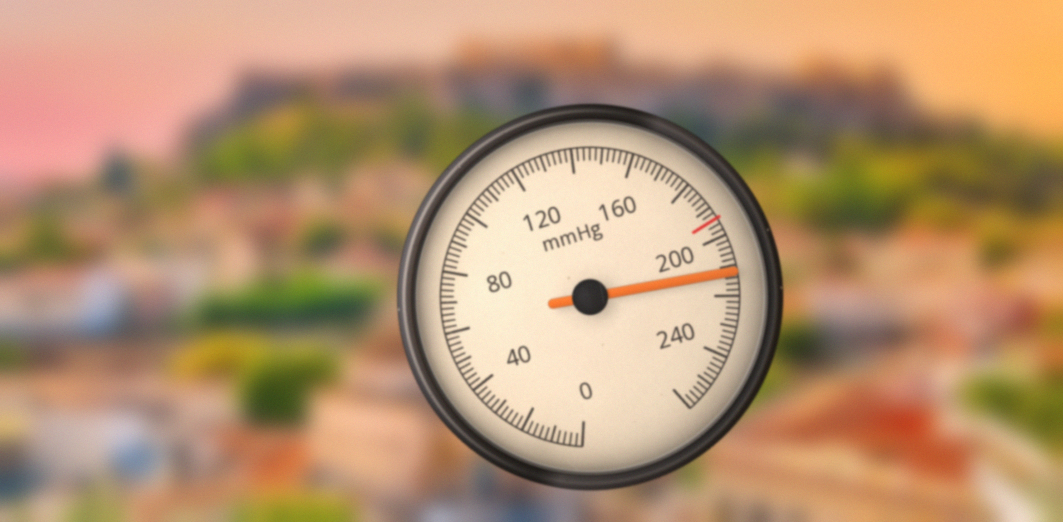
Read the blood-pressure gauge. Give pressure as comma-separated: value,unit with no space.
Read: 212,mmHg
